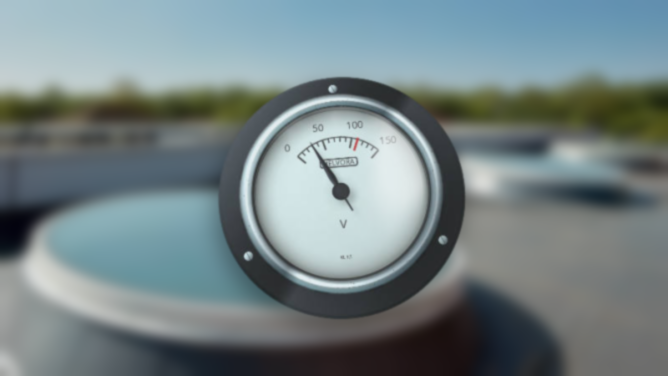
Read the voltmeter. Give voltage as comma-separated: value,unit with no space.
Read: 30,V
